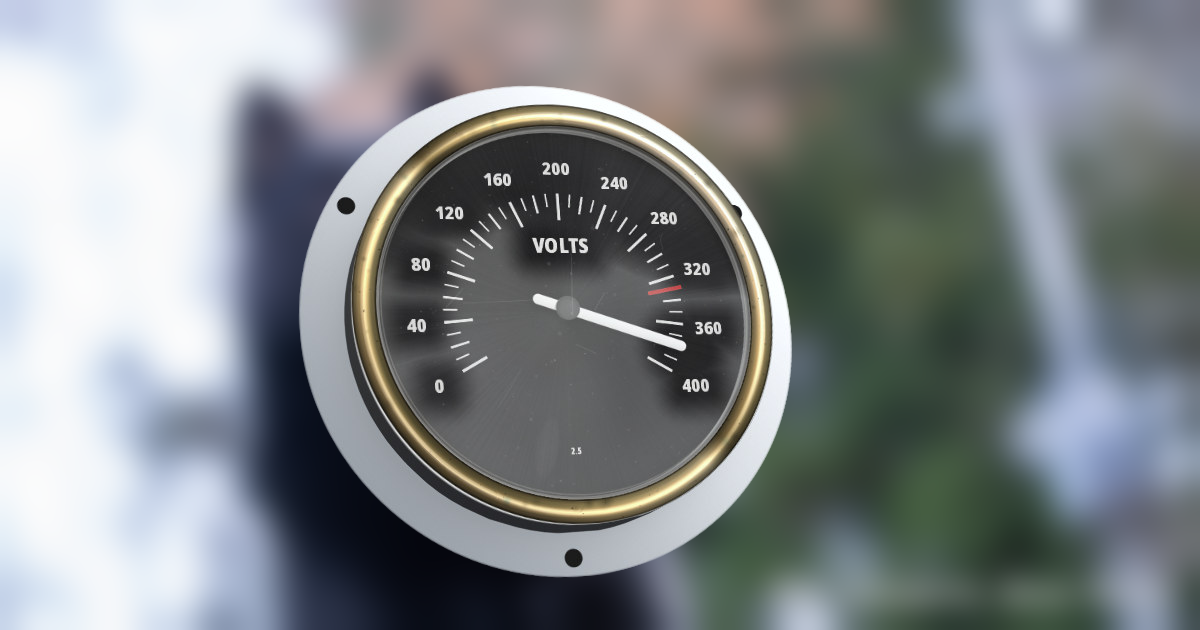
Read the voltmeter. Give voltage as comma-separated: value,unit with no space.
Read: 380,V
